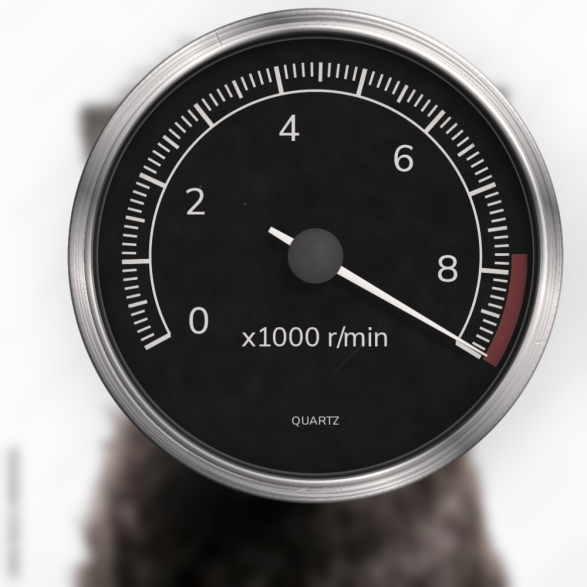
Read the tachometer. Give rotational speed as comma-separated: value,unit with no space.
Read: 8950,rpm
